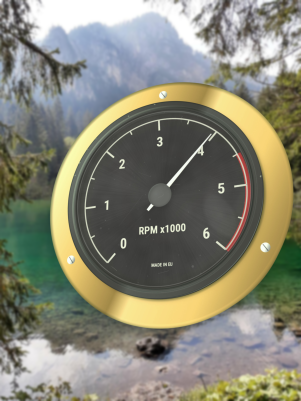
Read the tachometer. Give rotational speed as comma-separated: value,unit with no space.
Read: 4000,rpm
